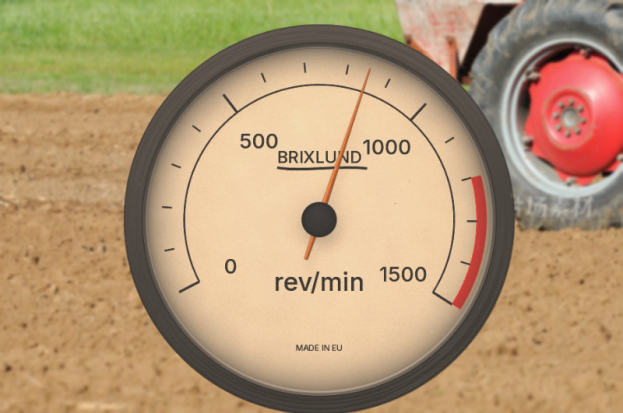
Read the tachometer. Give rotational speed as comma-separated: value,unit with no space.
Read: 850,rpm
